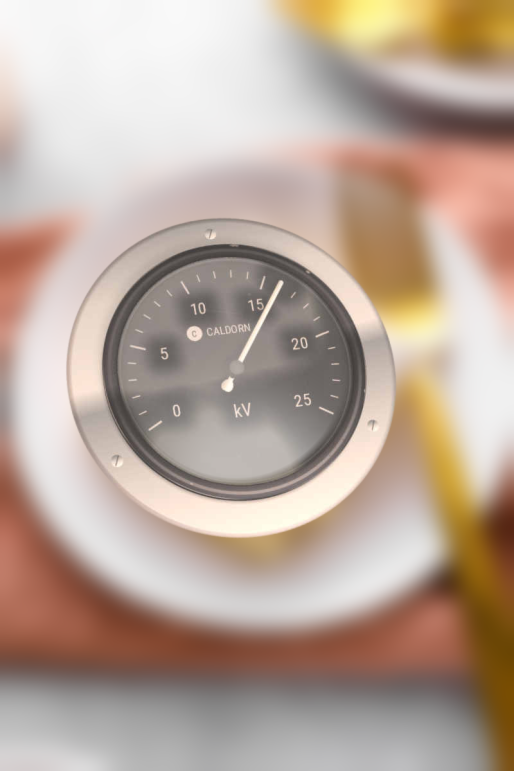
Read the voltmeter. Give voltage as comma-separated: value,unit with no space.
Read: 16,kV
